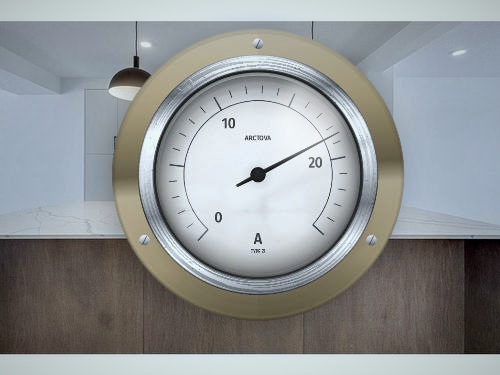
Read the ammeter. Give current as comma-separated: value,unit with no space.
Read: 18.5,A
